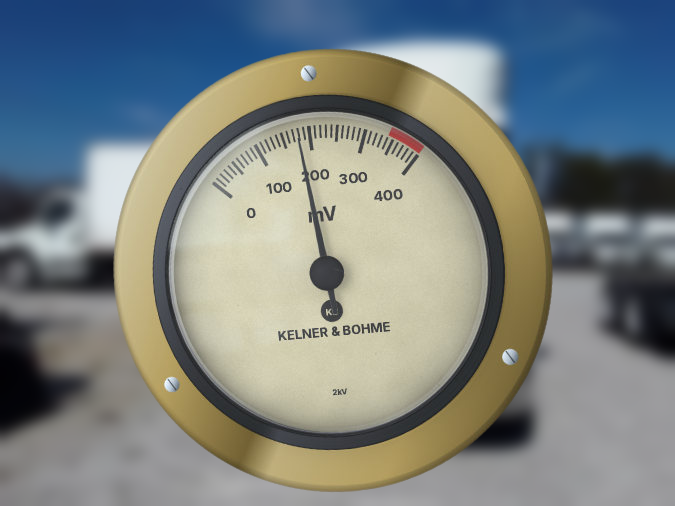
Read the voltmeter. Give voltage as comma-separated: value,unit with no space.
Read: 180,mV
